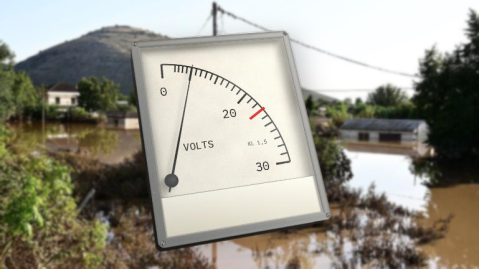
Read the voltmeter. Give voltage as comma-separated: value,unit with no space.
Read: 10,V
